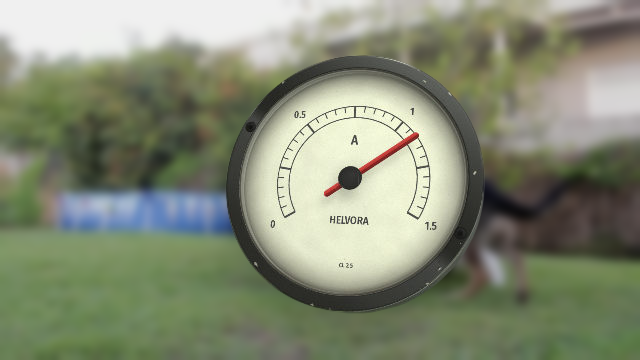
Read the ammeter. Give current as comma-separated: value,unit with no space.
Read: 1.1,A
